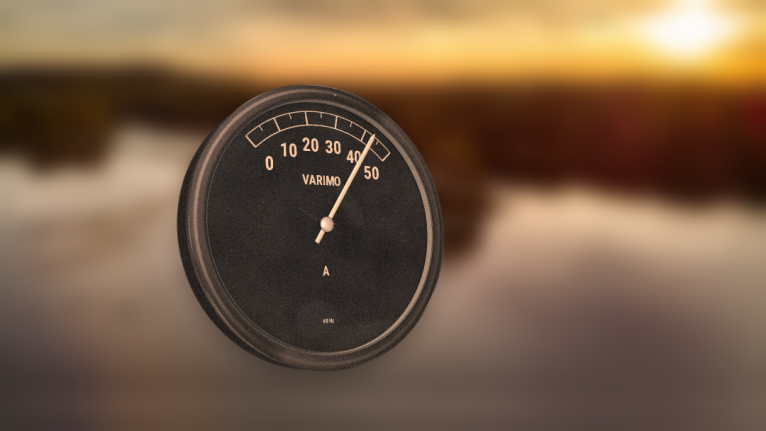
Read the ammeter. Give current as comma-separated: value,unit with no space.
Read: 42.5,A
